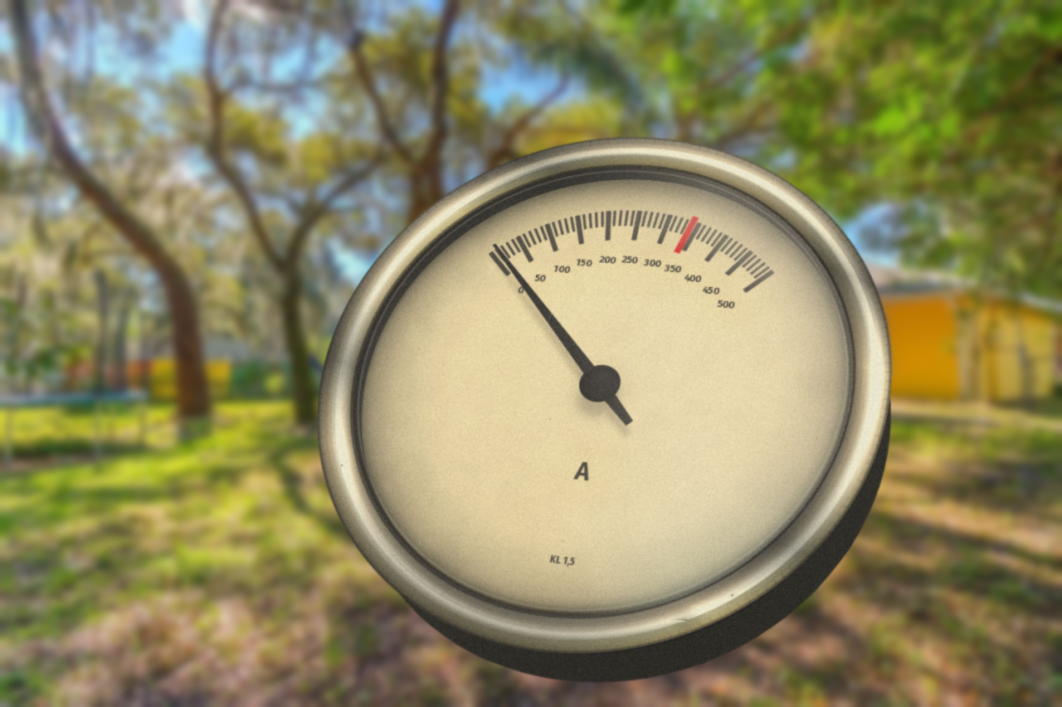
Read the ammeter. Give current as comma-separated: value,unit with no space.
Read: 10,A
